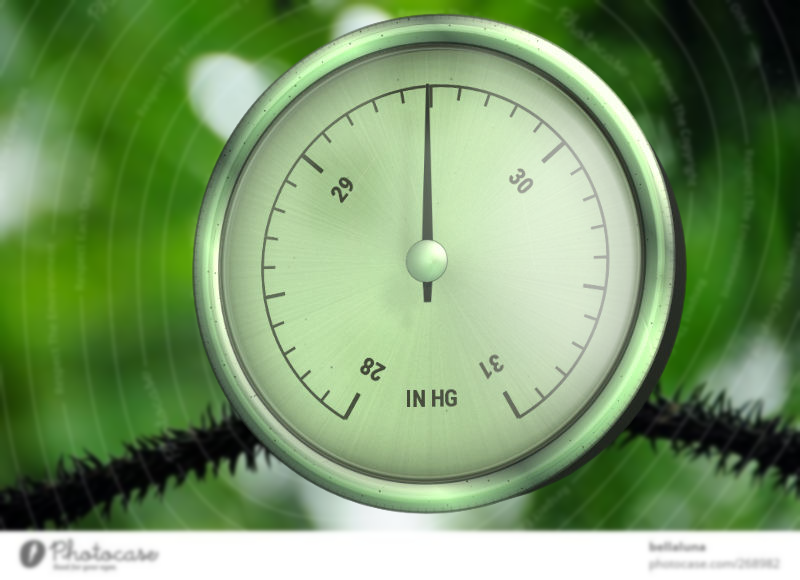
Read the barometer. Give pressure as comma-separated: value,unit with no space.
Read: 29.5,inHg
